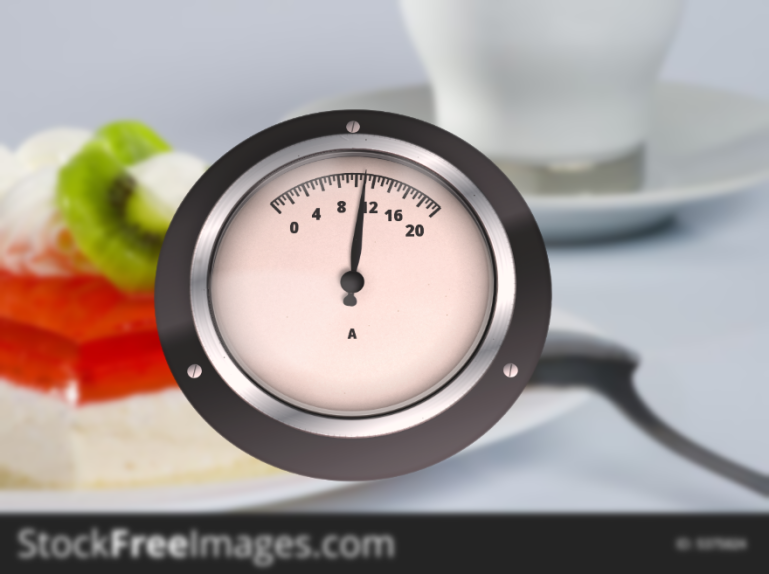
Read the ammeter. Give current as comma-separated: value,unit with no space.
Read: 11,A
